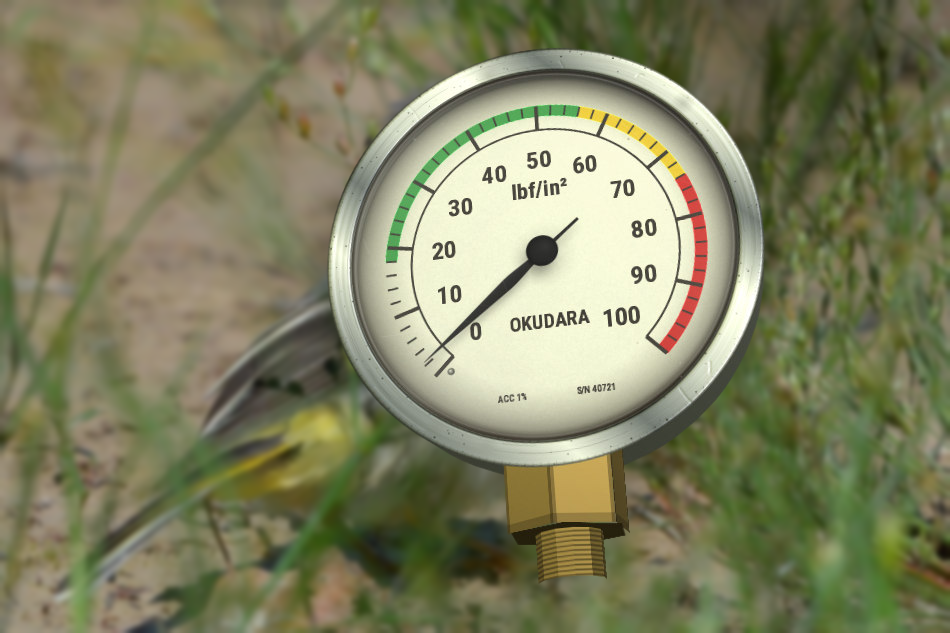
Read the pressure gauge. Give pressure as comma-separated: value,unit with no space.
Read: 2,psi
